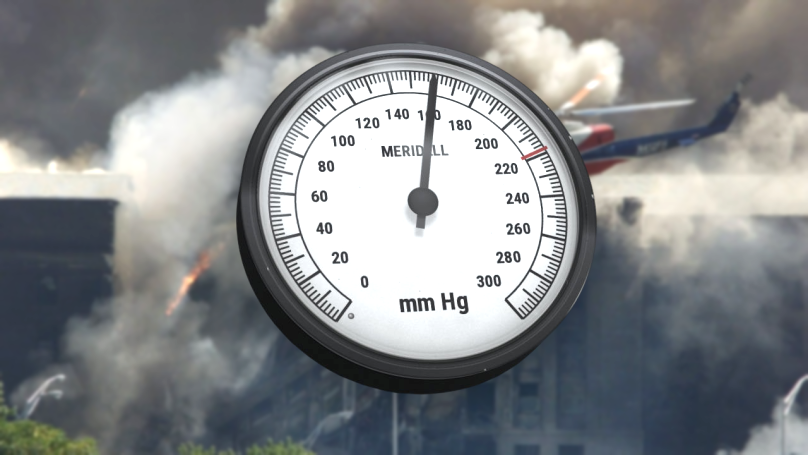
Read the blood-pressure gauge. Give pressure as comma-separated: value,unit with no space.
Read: 160,mmHg
